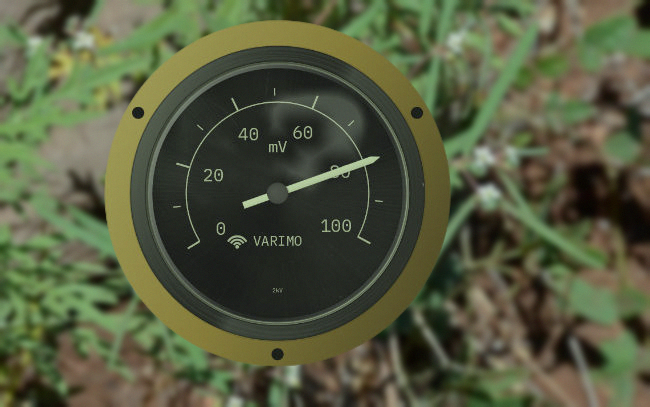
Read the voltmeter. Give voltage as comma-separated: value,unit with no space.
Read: 80,mV
